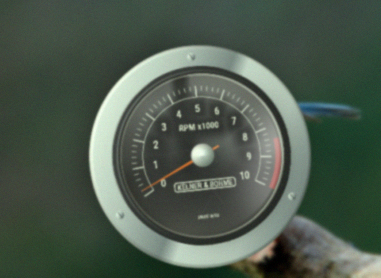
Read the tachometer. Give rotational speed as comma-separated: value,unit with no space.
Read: 200,rpm
